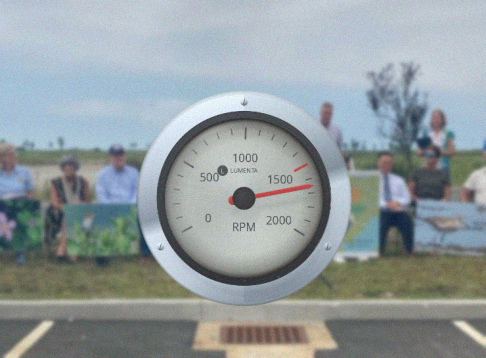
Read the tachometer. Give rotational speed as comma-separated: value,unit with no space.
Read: 1650,rpm
